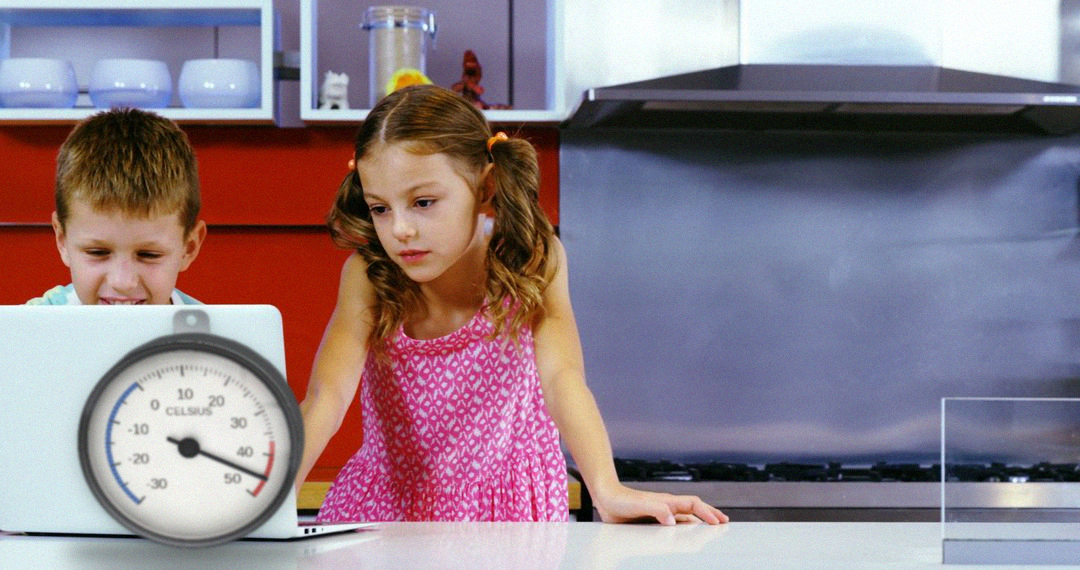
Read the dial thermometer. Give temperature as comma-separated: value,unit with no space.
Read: 45,°C
